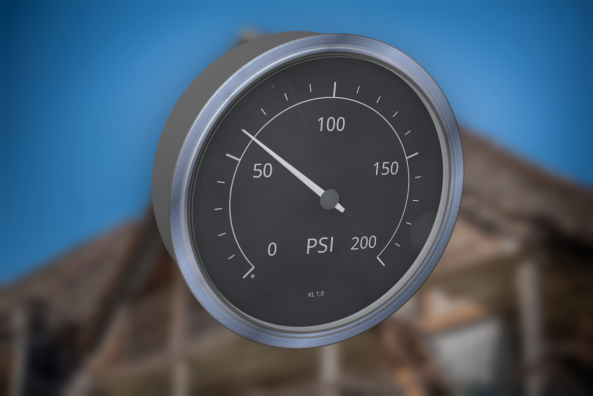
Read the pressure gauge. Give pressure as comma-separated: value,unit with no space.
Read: 60,psi
